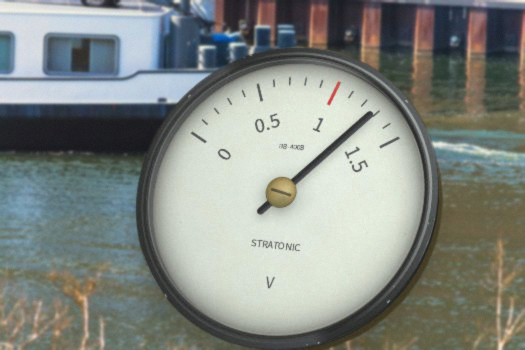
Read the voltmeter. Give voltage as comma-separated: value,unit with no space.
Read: 1.3,V
